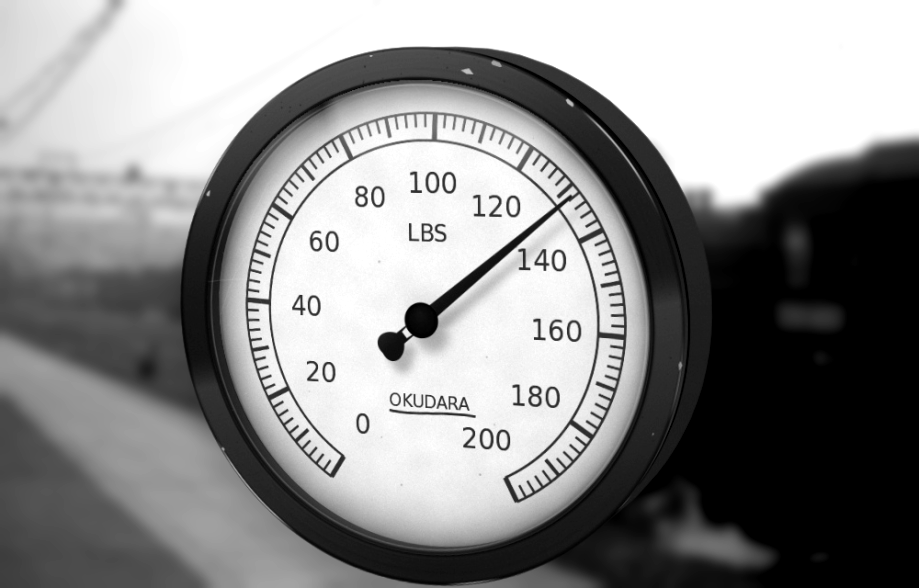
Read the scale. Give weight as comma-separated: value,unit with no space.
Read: 132,lb
